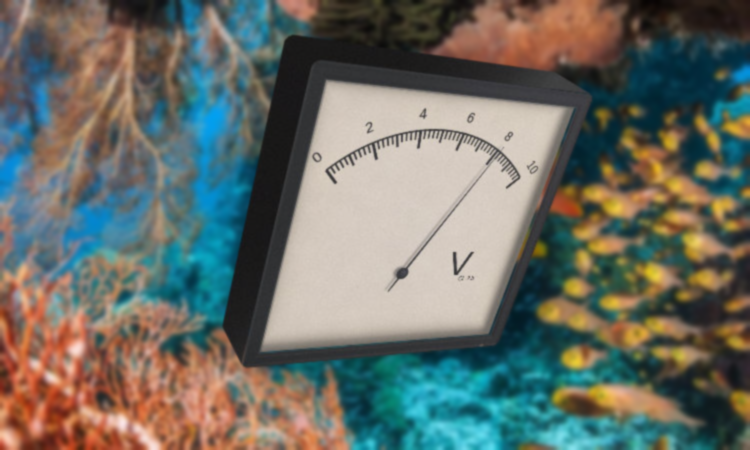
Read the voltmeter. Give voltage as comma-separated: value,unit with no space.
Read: 8,V
